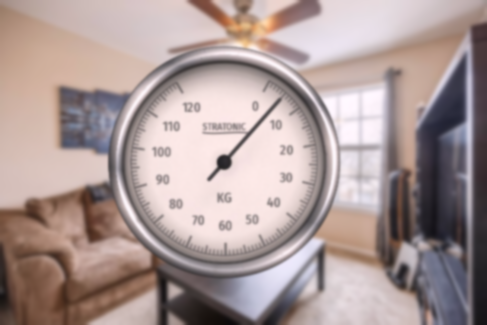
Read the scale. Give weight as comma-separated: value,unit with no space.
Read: 5,kg
